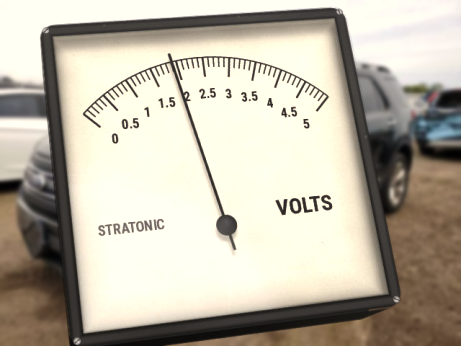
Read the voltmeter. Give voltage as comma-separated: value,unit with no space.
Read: 1.9,V
